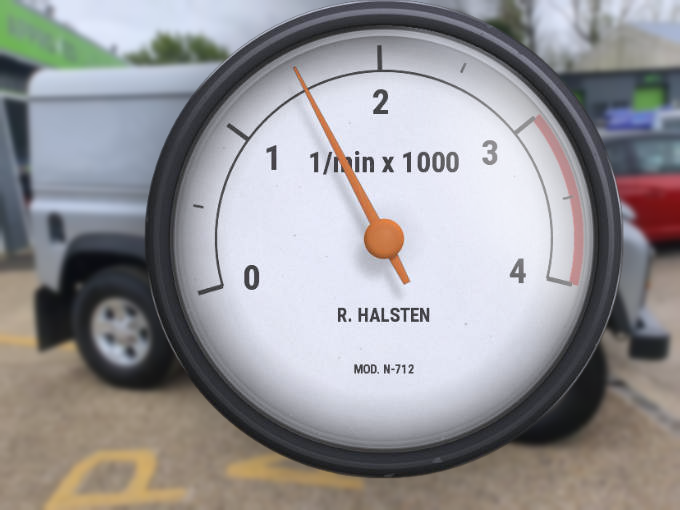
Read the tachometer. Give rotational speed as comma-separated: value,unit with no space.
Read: 1500,rpm
